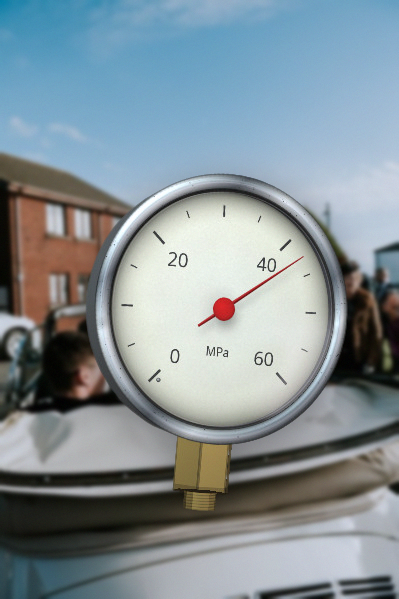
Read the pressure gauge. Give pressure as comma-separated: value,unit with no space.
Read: 42.5,MPa
